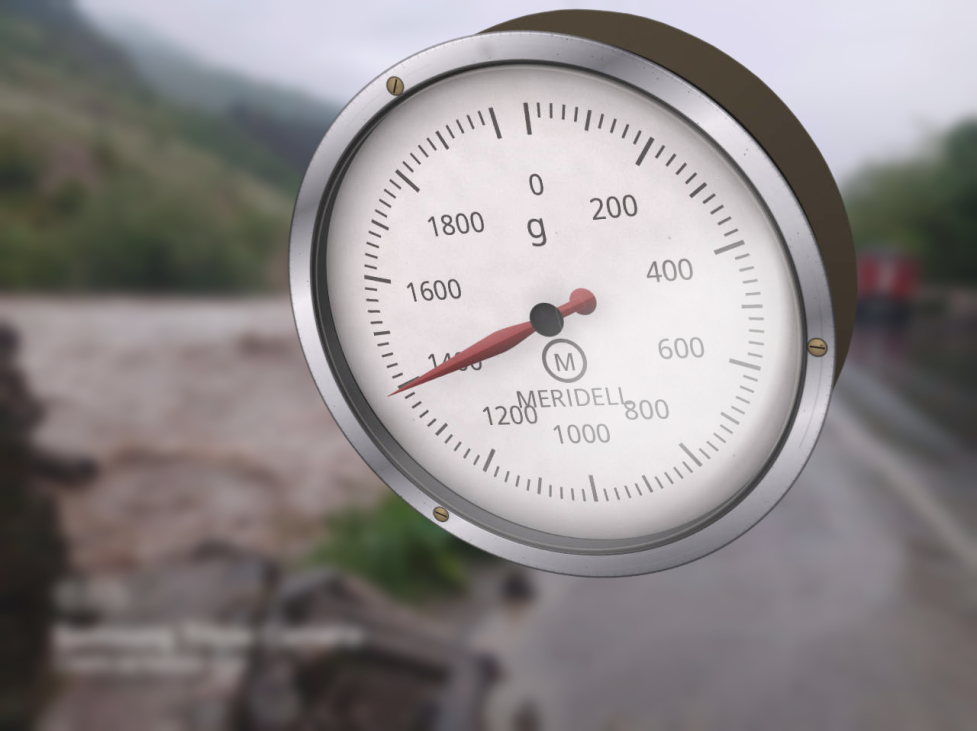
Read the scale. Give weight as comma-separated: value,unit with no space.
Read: 1400,g
